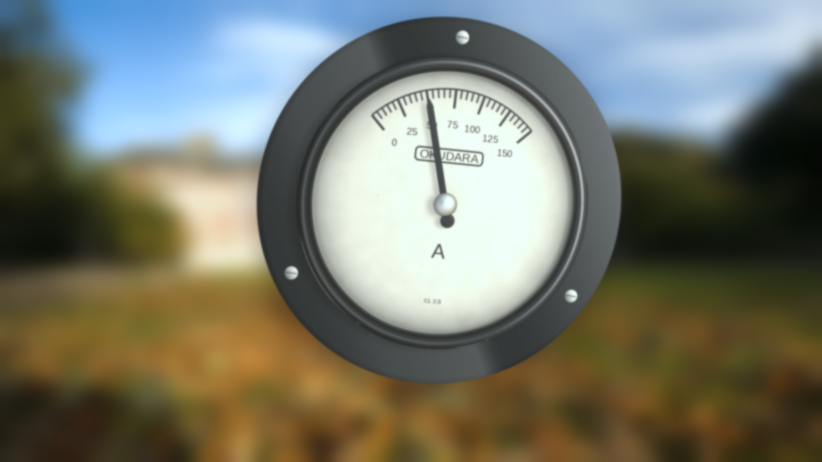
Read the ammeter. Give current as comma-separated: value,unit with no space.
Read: 50,A
